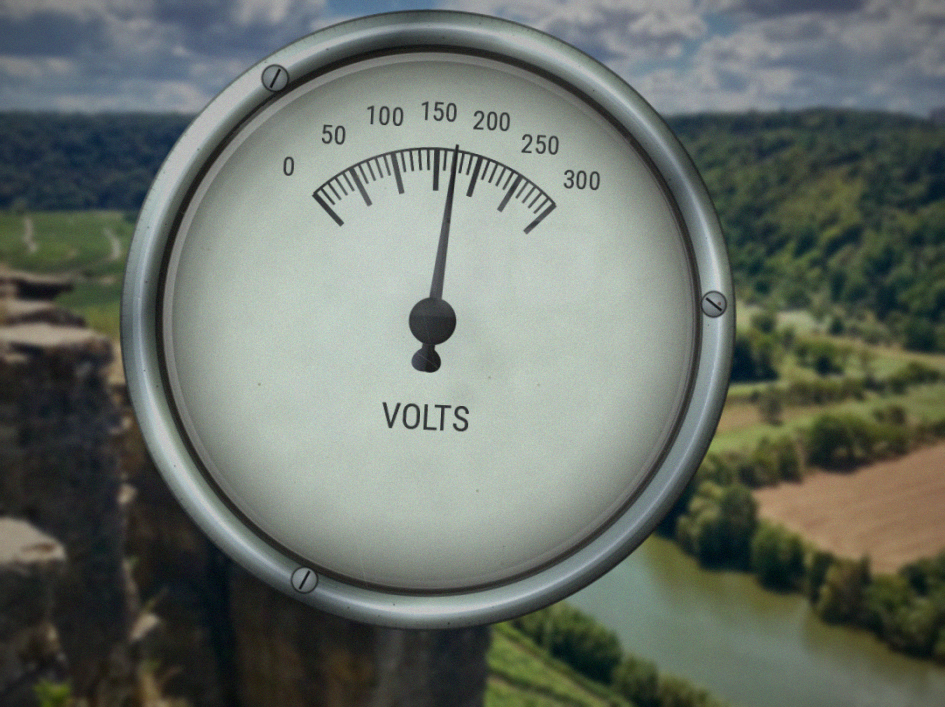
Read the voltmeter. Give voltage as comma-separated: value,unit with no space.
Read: 170,V
